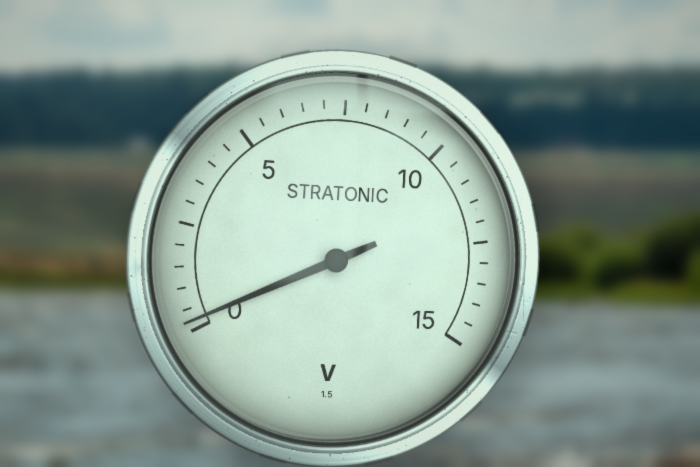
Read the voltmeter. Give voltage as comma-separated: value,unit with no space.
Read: 0.25,V
